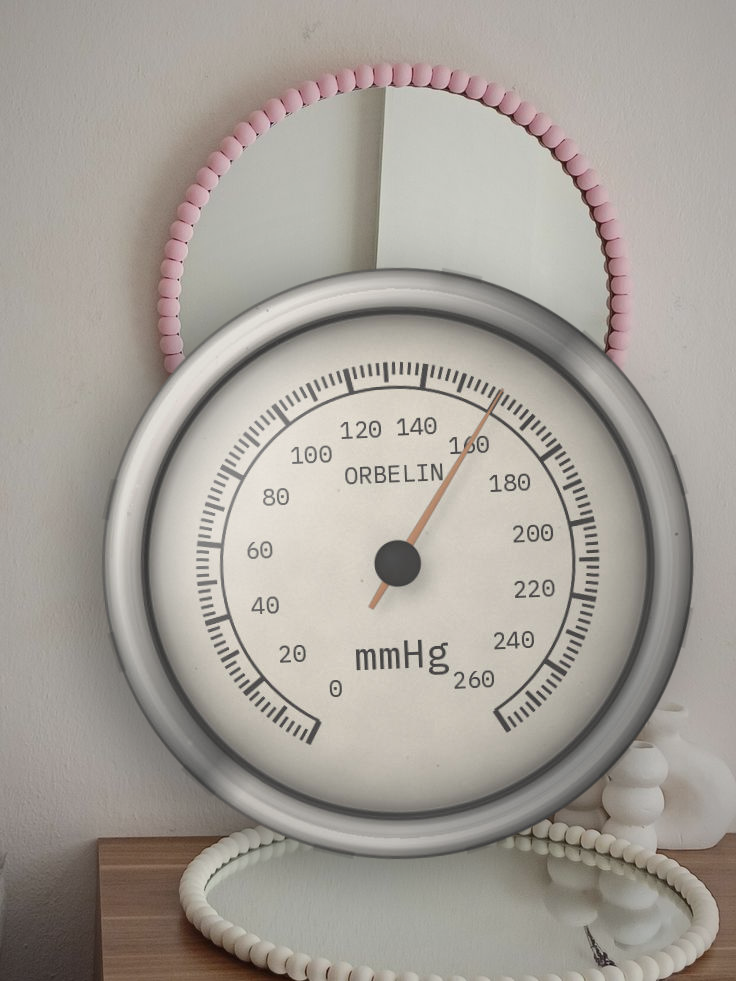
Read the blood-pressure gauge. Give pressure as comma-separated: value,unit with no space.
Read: 160,mmHg
